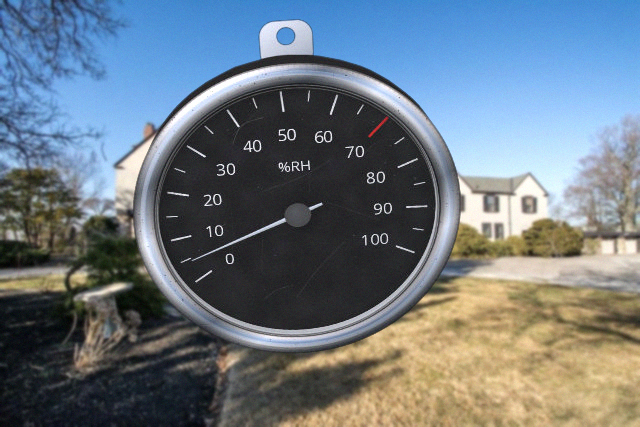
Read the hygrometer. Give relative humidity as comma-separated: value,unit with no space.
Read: 5,%
